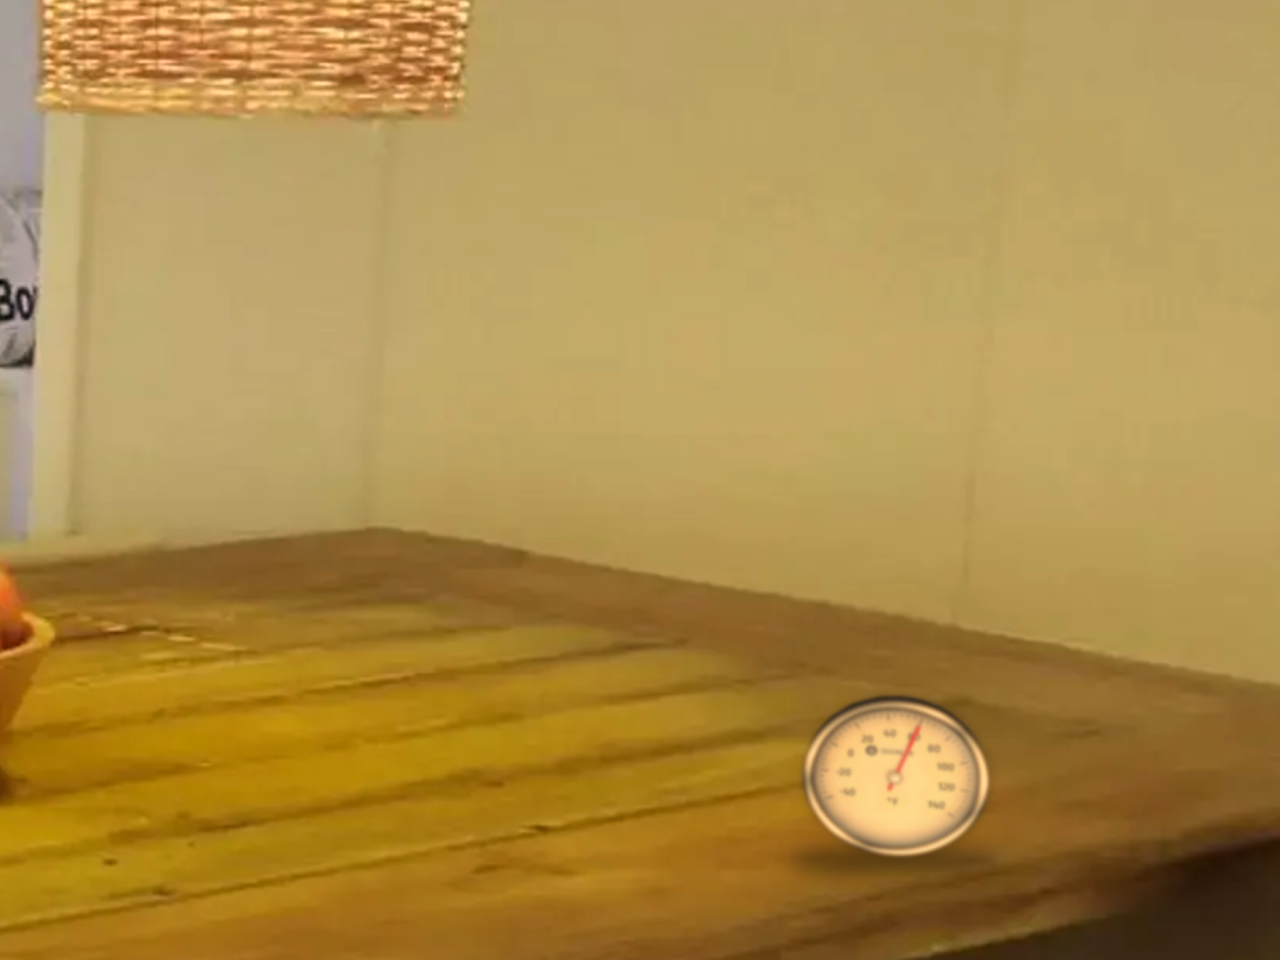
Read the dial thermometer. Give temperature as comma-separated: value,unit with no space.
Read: 60,°F
